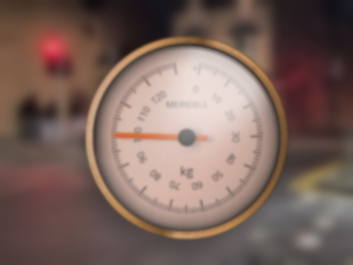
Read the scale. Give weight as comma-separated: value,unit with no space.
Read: 100,kg
